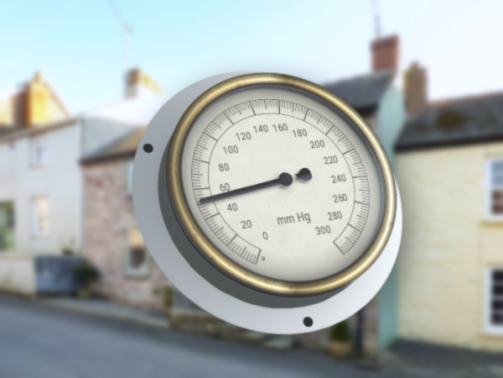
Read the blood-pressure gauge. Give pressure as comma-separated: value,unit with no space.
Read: 50,mmHg
